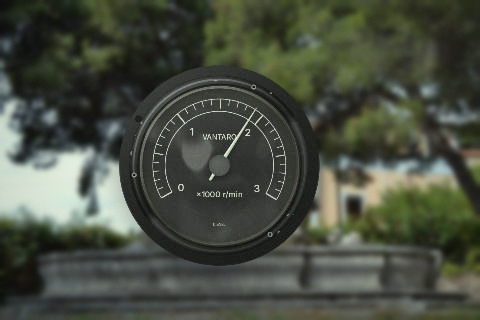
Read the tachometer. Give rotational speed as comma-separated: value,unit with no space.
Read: 1900,rpm
